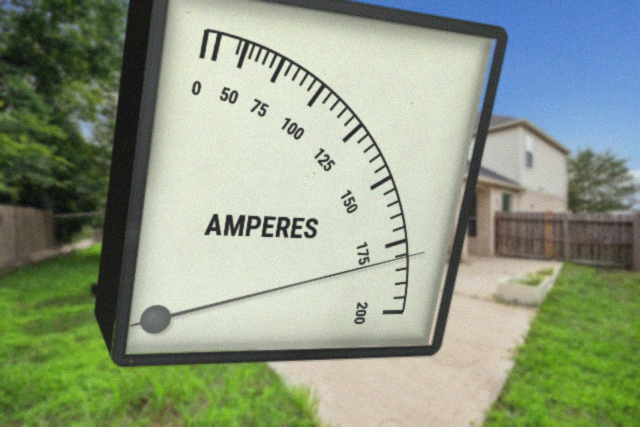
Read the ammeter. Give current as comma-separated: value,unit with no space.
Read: 180,A
